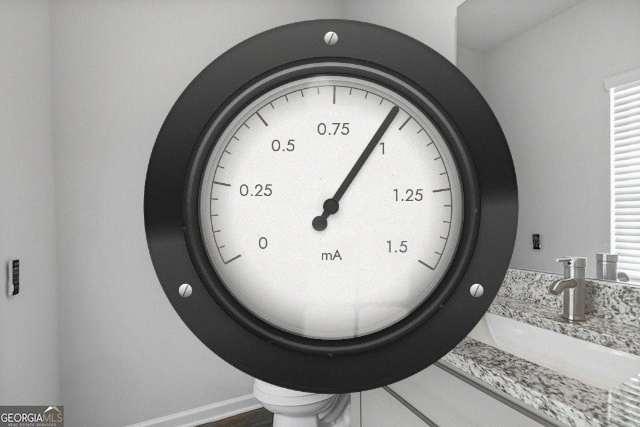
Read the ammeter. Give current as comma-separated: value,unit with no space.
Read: 0.95,mA
